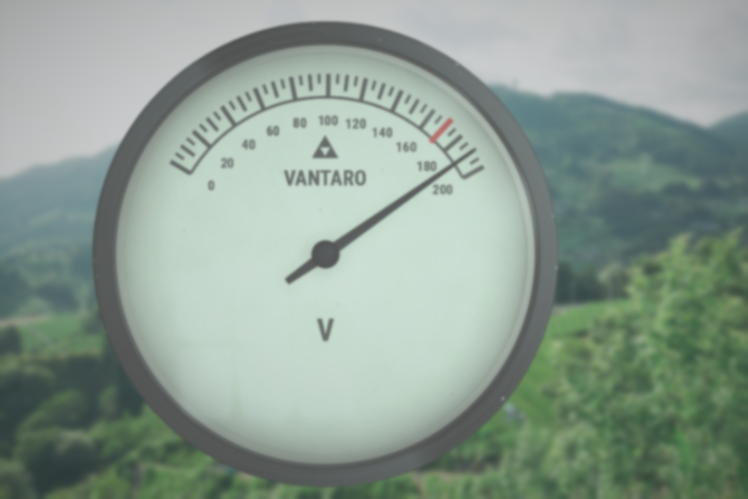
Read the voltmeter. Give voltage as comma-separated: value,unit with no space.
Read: 190,V
